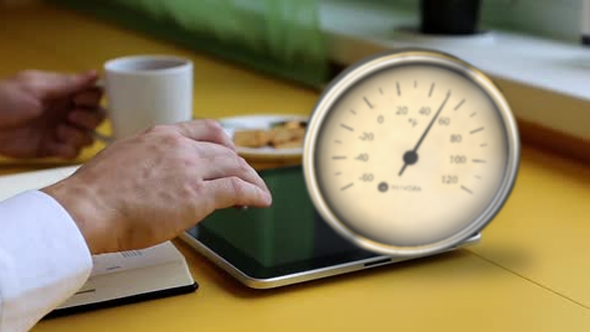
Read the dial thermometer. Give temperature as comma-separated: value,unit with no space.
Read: 50,°F
